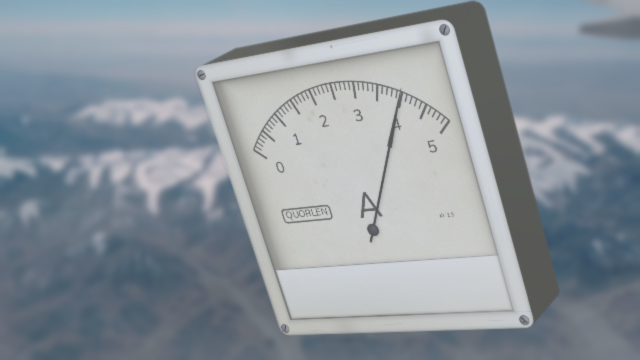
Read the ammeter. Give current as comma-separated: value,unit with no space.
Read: 4,A
